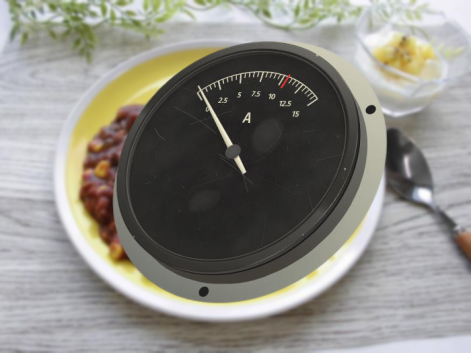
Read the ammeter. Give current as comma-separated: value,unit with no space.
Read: 0.5,A
